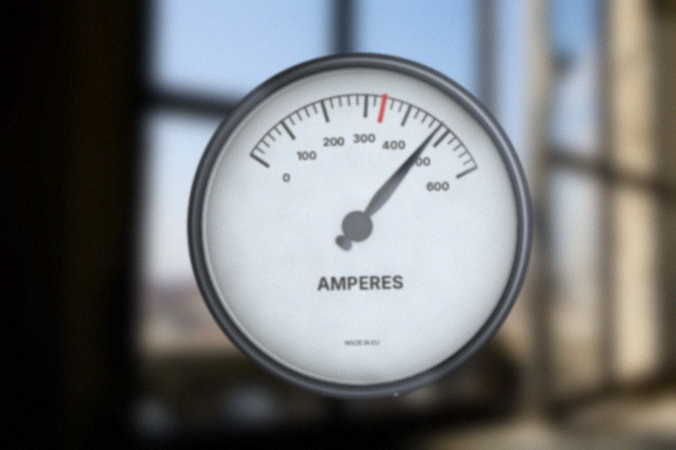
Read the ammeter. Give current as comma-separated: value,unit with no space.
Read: 480,A
